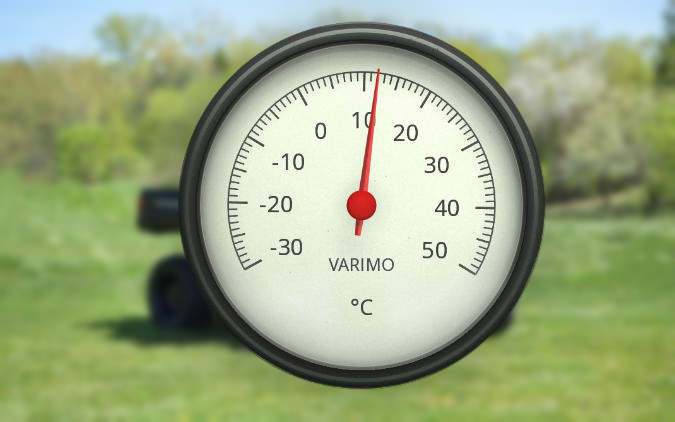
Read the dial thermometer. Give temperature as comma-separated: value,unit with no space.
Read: 12,°C
